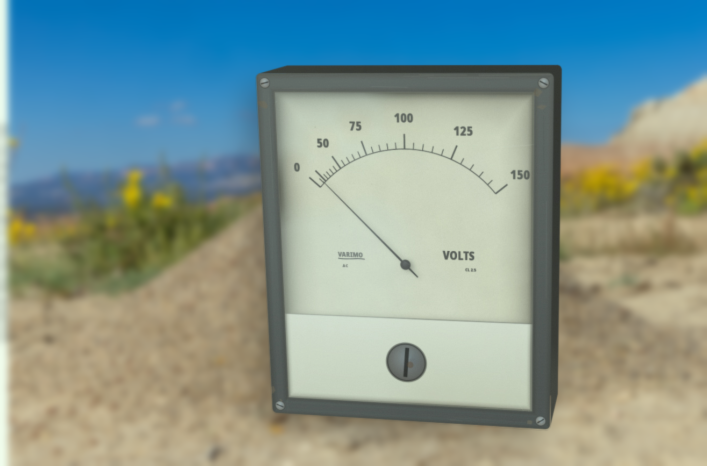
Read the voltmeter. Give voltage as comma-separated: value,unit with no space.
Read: 25,V
